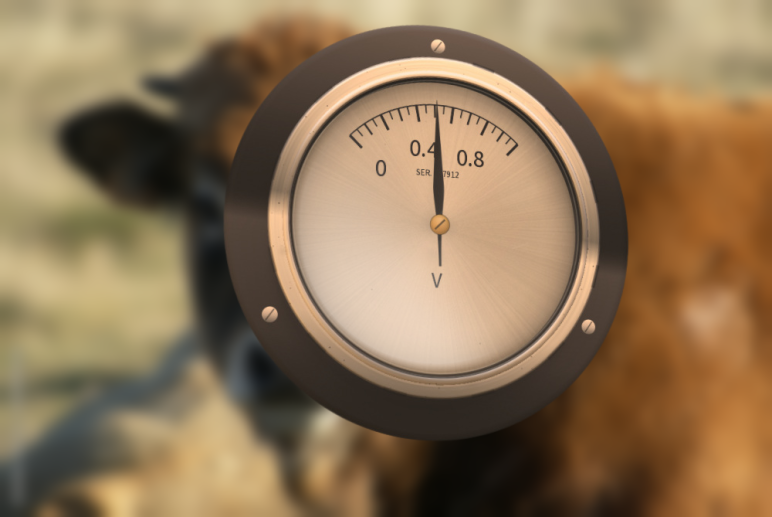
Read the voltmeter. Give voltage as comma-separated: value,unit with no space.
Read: 0.5,V
